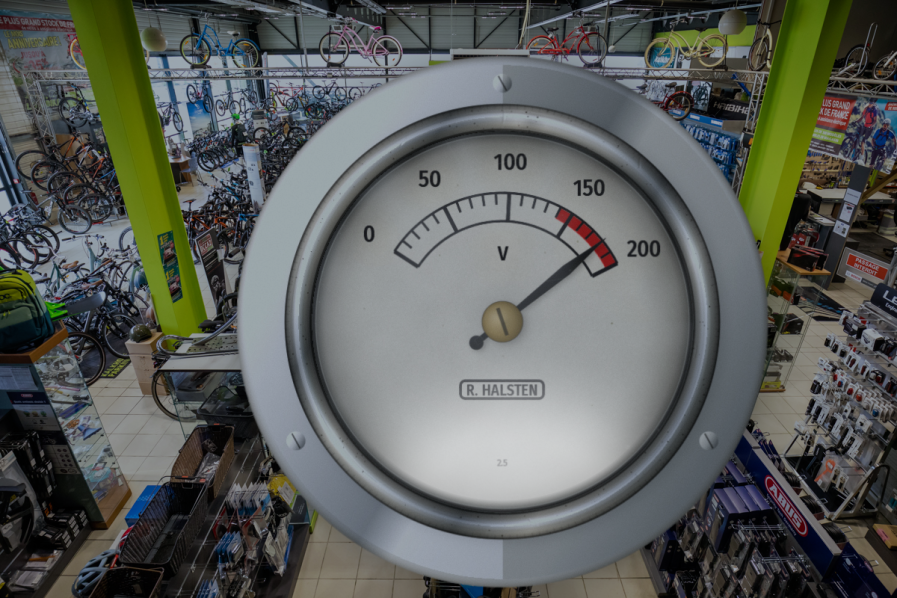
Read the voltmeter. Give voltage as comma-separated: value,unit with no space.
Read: 180,V
